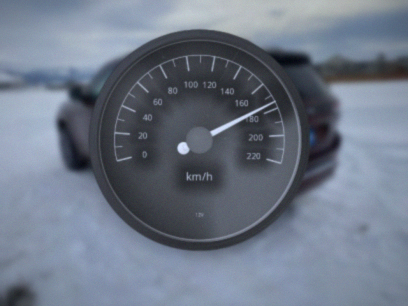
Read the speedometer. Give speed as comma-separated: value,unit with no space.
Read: 175,km/h
